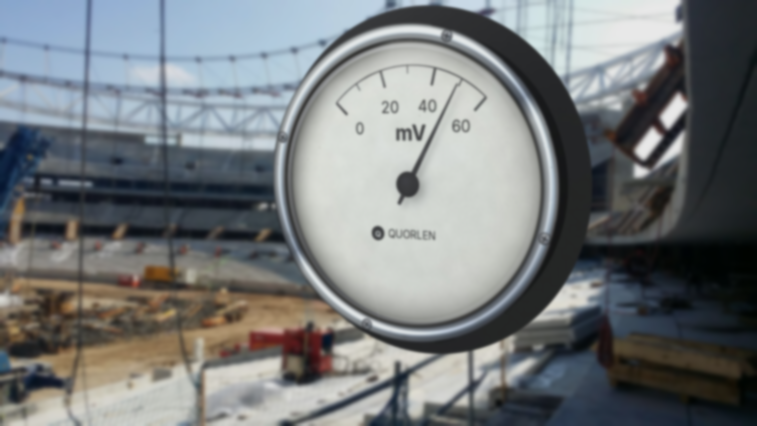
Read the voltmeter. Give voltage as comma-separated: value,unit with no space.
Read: 50,mV
